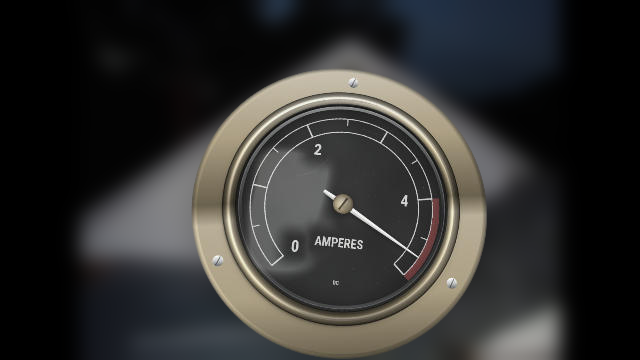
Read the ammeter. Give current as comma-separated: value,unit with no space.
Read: 4.75,A
